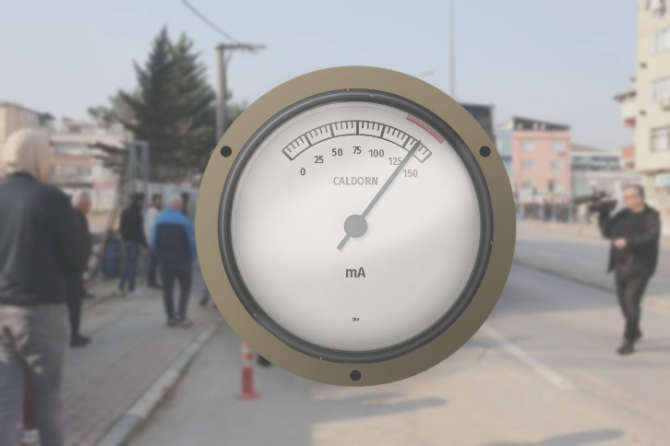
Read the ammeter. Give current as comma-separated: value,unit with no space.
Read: 135,mA
